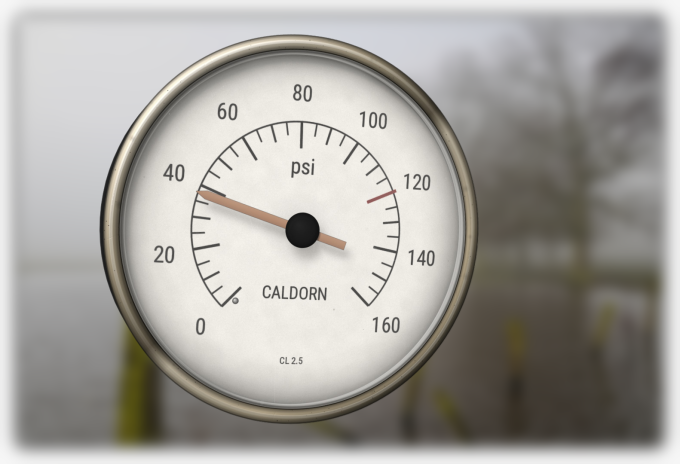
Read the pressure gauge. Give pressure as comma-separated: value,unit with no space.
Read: 37.5,psi
